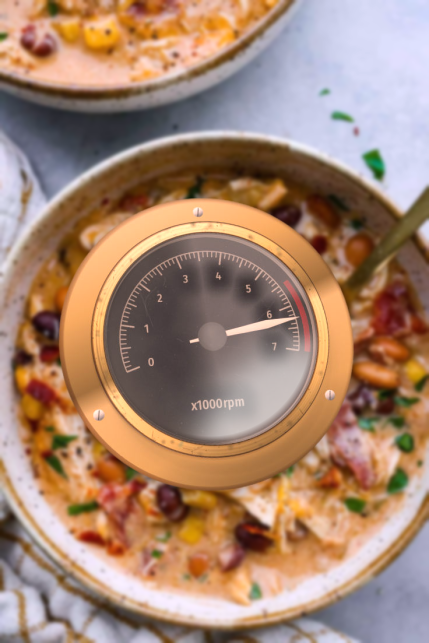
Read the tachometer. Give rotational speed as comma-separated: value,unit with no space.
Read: 6300,rpm
